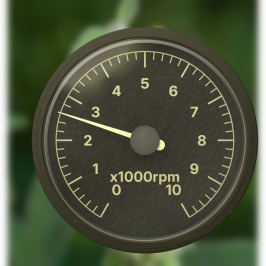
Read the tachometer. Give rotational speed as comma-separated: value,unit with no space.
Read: 2600,rpm
